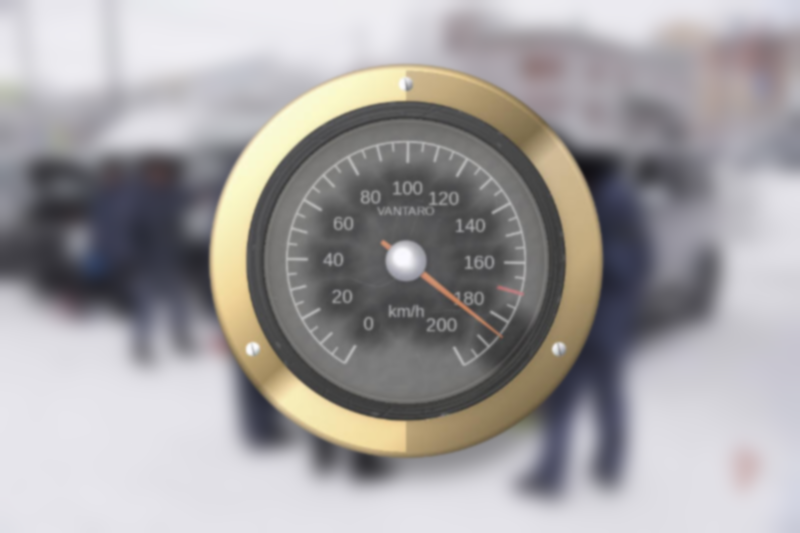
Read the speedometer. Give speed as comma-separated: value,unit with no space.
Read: 185,km/h
